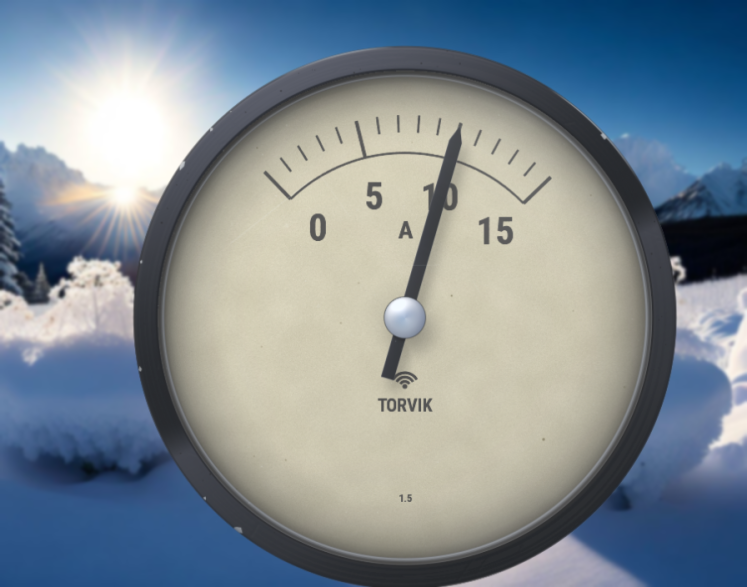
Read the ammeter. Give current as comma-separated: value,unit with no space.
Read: 10,A
